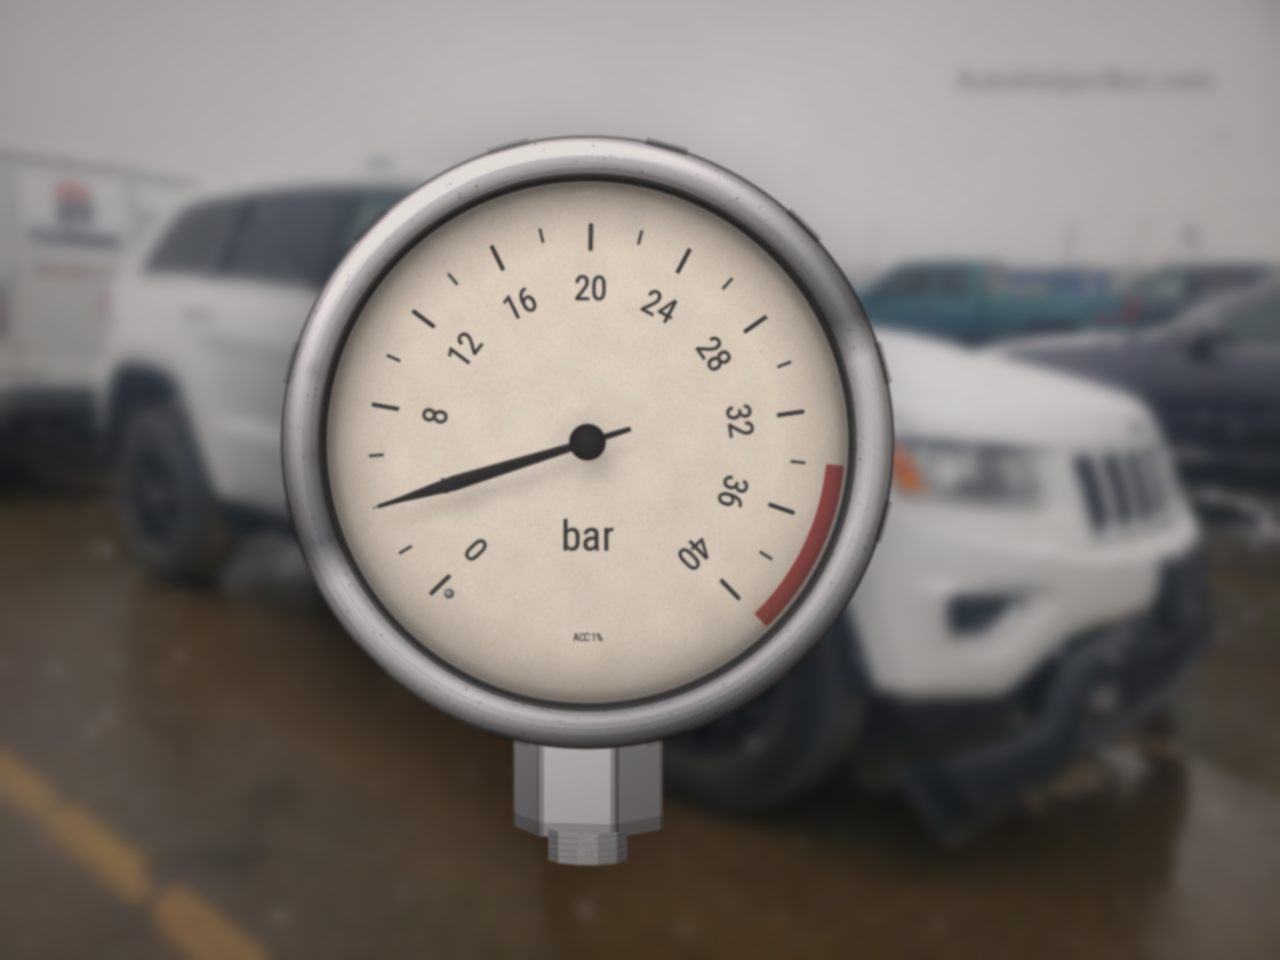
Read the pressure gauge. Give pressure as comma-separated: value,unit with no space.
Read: 4,bar
